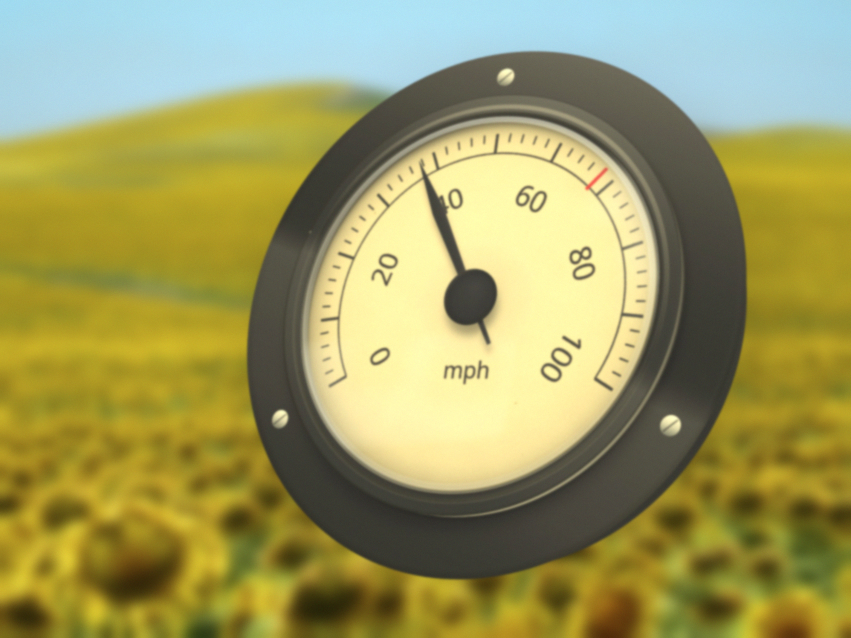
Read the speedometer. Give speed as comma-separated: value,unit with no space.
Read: 38,mph
